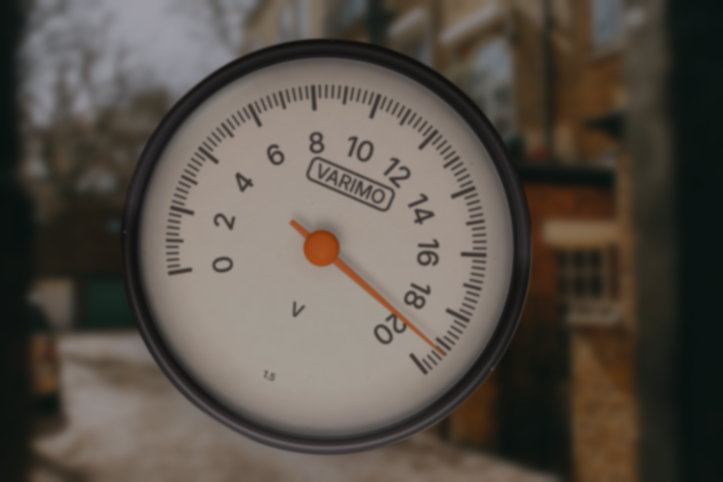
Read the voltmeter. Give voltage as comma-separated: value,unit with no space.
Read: 19.2,V
